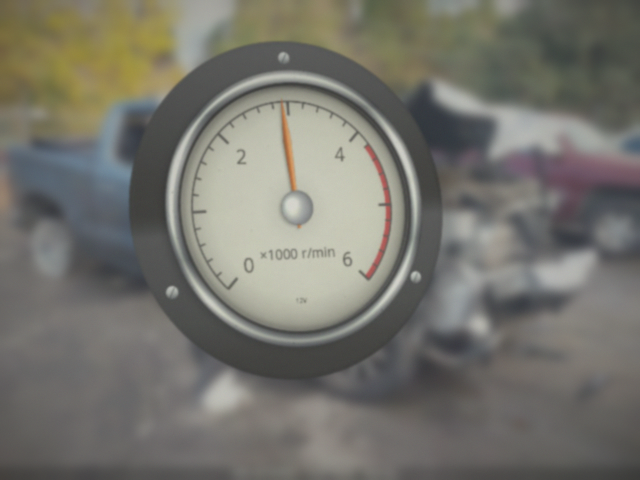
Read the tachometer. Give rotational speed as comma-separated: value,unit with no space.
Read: 2900,rpm
